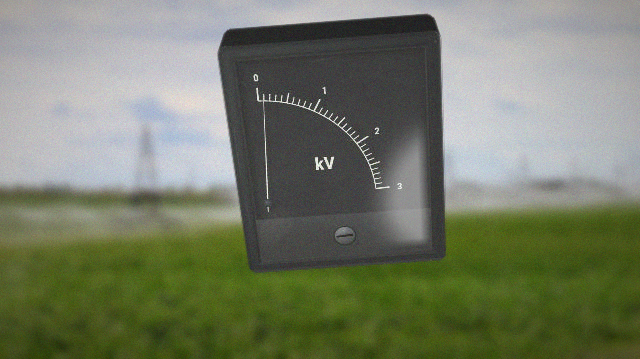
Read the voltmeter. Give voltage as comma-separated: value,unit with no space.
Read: 0.1,kV
